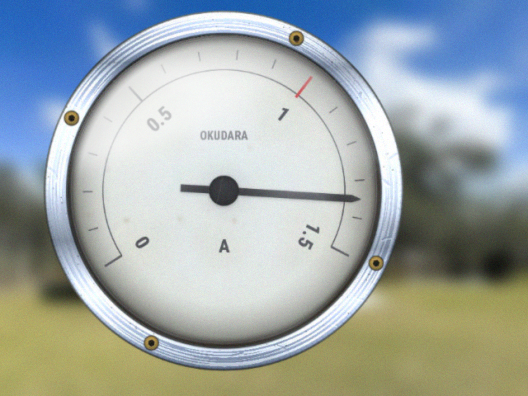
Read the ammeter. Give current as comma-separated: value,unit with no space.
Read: 1.35,A
